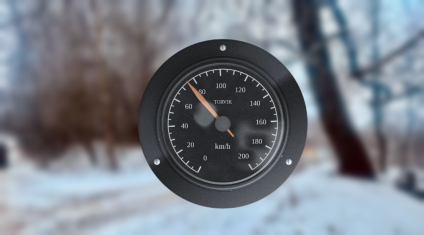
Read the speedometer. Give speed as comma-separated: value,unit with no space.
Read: 75,km/h
